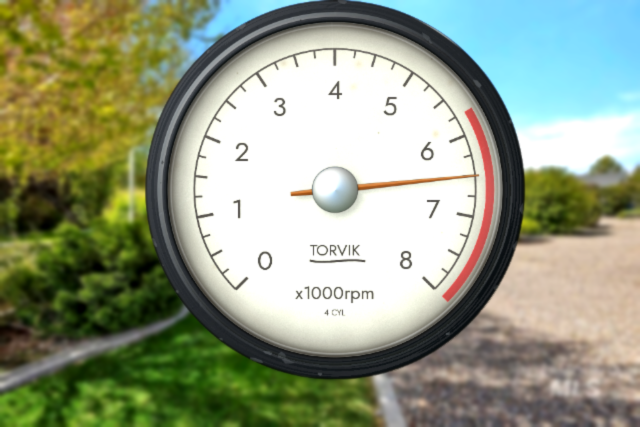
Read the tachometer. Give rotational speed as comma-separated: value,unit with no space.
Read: 6500,rpm
